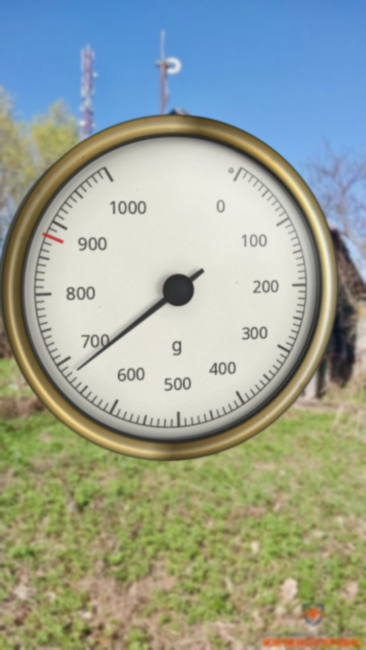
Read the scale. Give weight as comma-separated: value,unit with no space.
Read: 680,g
